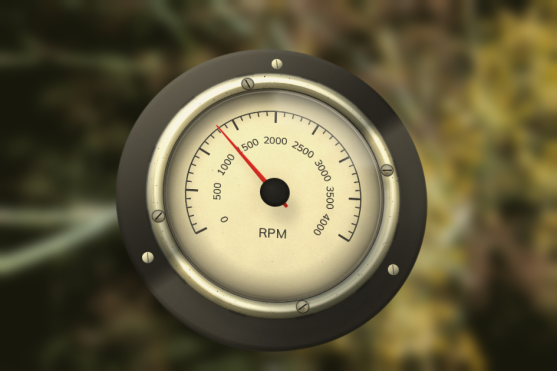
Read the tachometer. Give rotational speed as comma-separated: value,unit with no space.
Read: 1300,rpm
